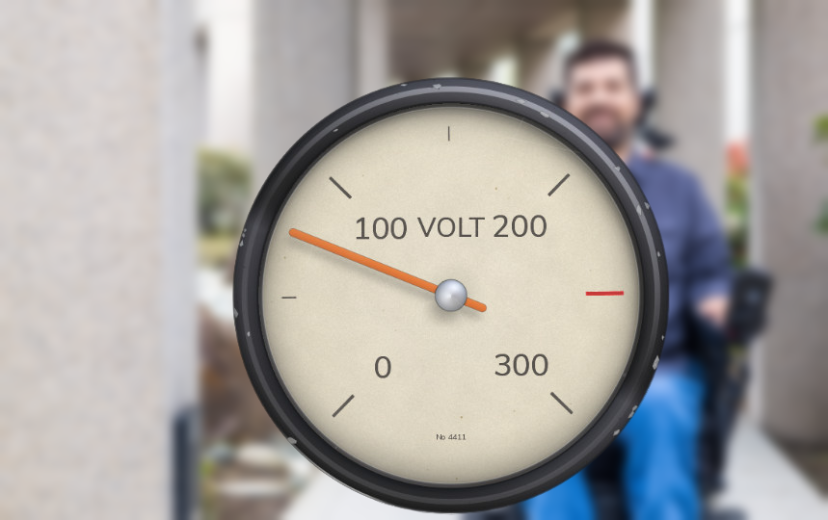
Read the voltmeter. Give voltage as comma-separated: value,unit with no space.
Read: 75,V
